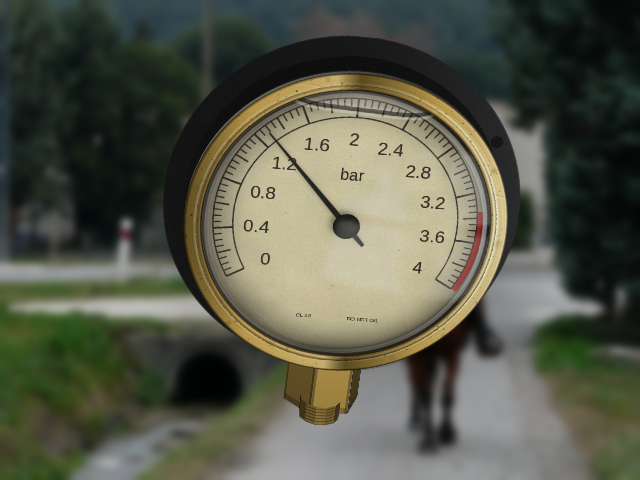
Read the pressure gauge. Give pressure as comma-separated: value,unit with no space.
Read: 1.3,bar
